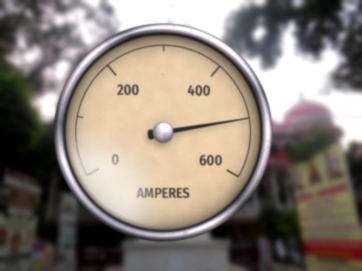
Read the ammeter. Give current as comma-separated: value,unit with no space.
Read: 500,A
